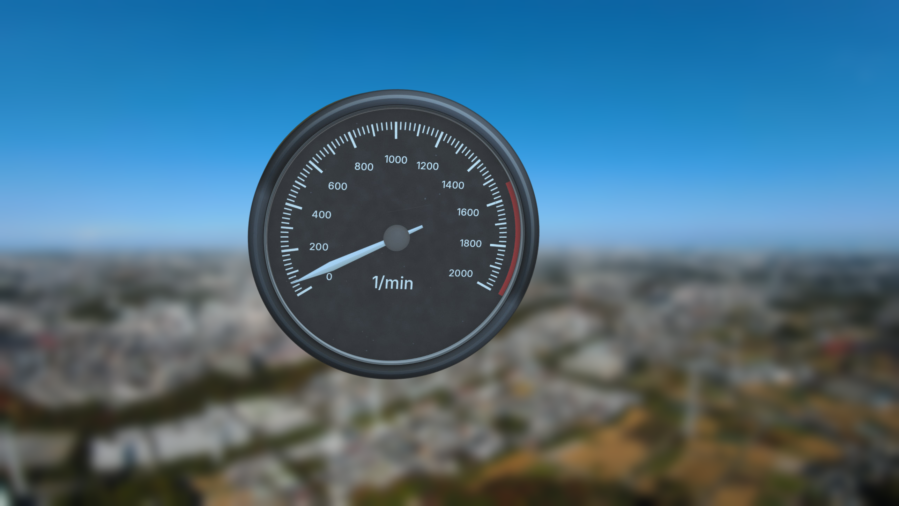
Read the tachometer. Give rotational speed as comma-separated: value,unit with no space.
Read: 60,rpm
